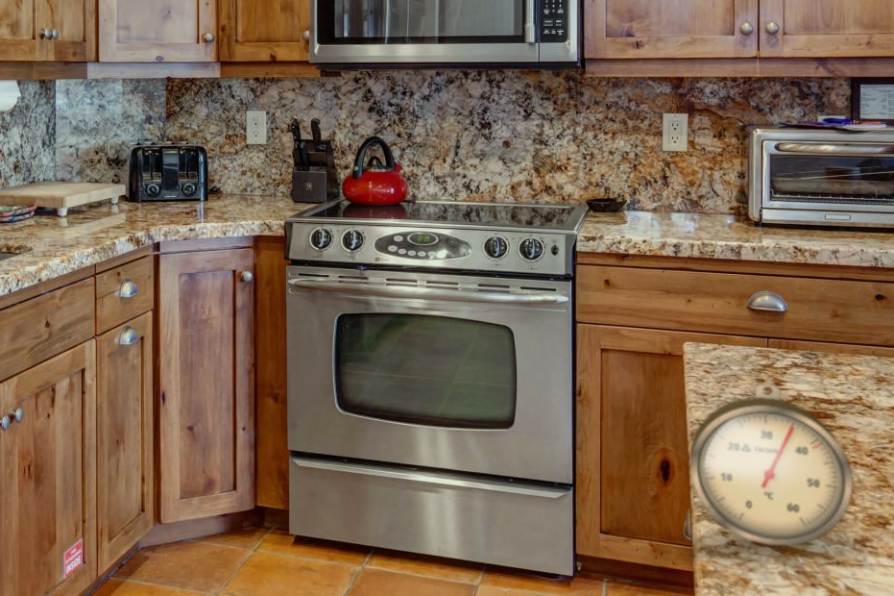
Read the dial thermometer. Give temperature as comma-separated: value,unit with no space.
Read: 35,°C
